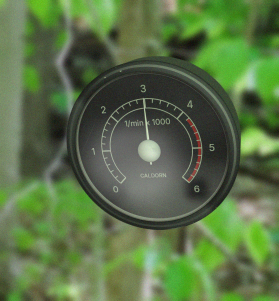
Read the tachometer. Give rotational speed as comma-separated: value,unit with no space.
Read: 3000,rpm
